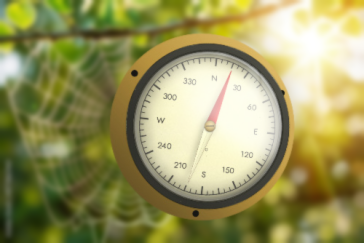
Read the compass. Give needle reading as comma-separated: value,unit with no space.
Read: 15,°
